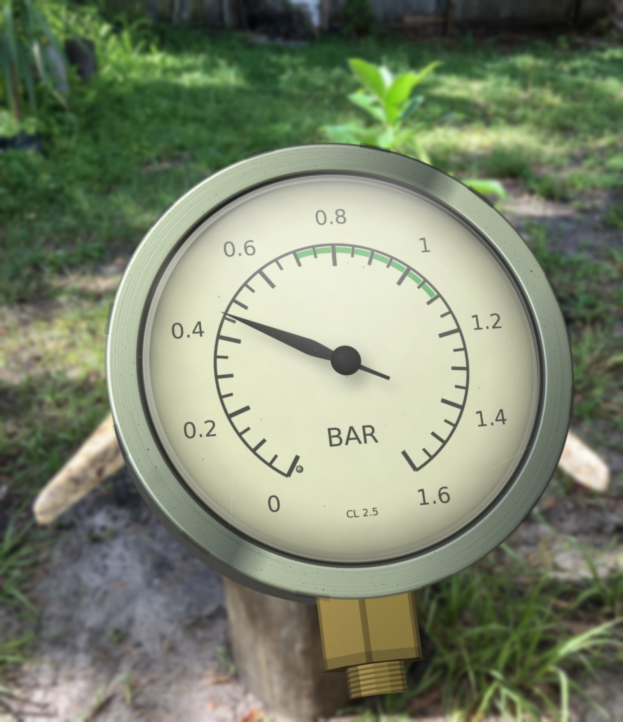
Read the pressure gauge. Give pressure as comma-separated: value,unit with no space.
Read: 0.45,bar
